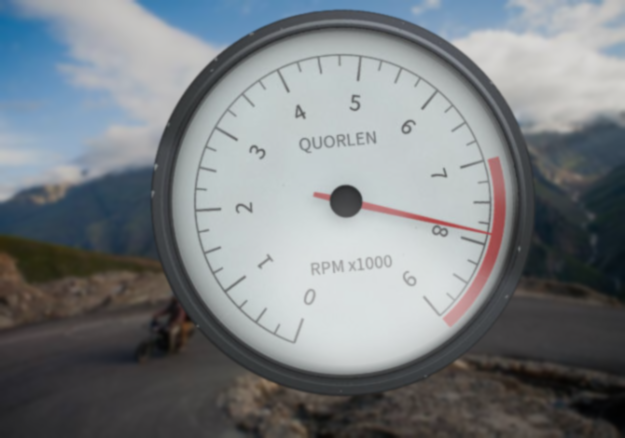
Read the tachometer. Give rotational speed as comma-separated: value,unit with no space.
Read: 7875,rpm
